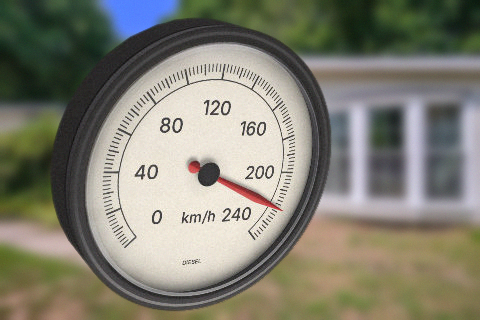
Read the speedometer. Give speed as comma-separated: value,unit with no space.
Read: 220,km/h
